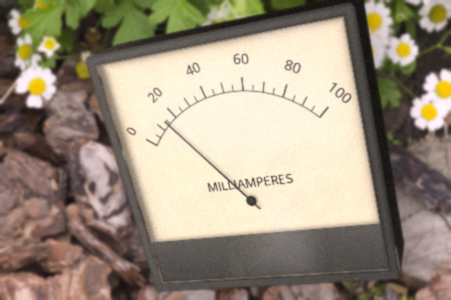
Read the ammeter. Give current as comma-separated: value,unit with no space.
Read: 15,mA
